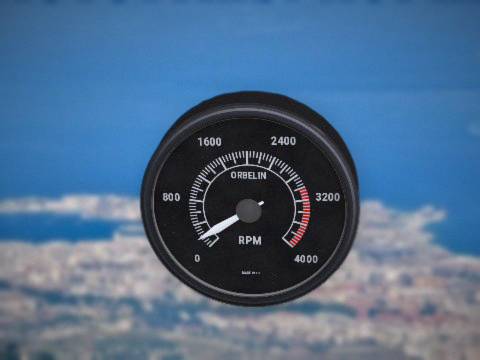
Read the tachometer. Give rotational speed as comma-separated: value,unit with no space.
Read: 200,rpm
